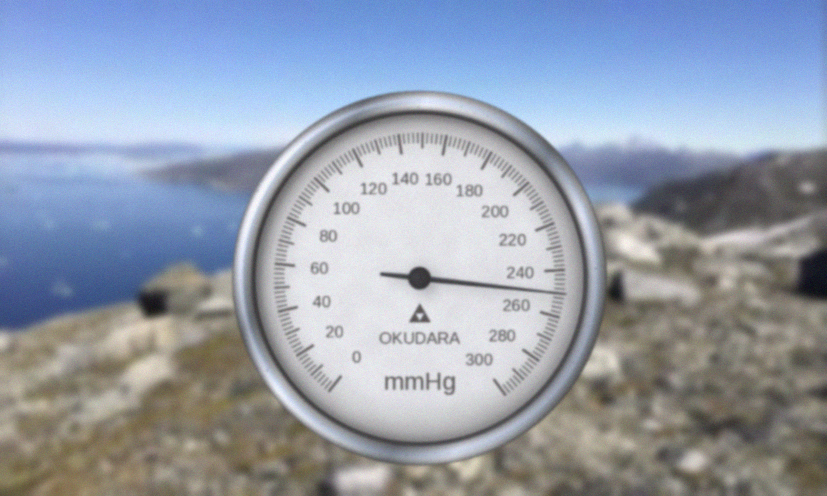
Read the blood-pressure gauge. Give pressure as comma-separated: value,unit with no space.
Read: 250,mmHg
